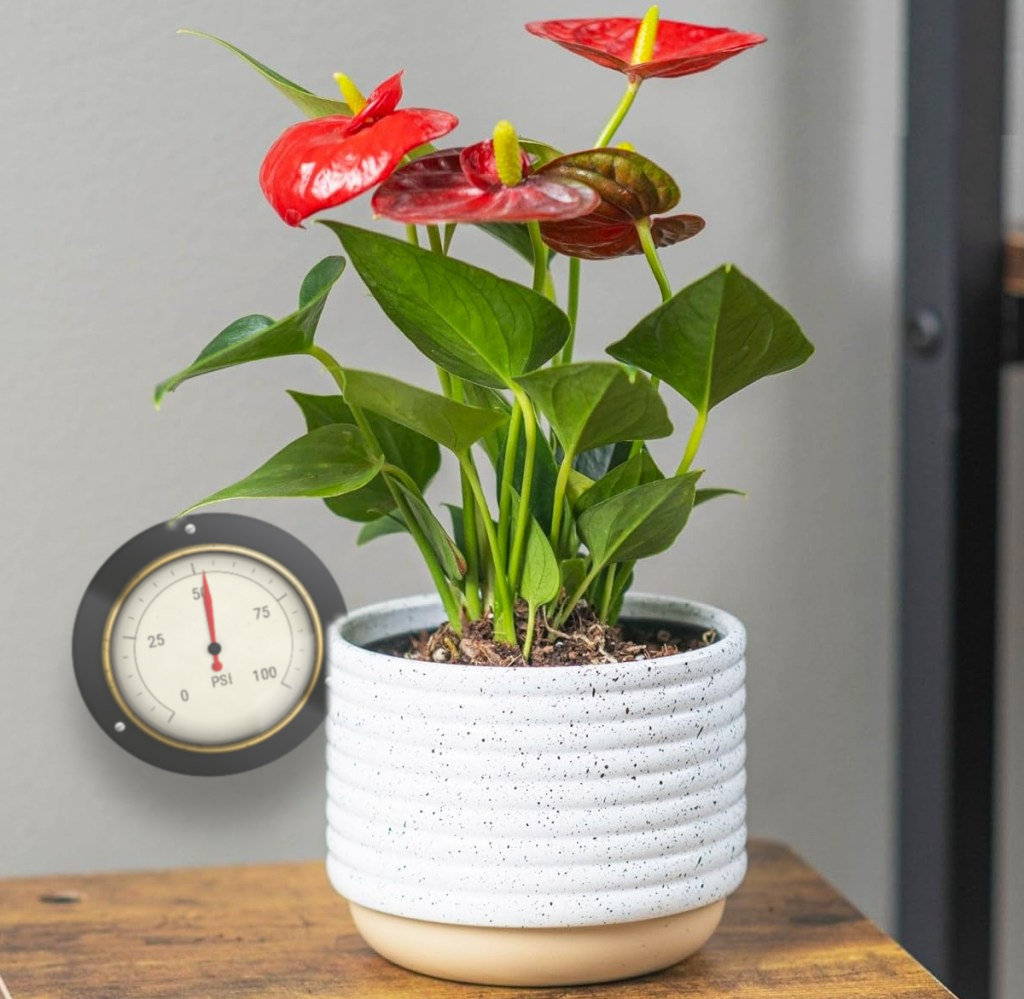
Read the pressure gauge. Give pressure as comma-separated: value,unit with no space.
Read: 52.5,psi
